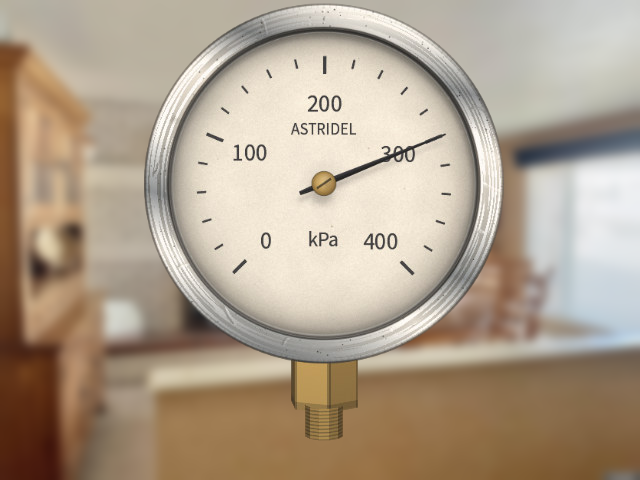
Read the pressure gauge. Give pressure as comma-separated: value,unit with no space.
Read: 300,kPa
